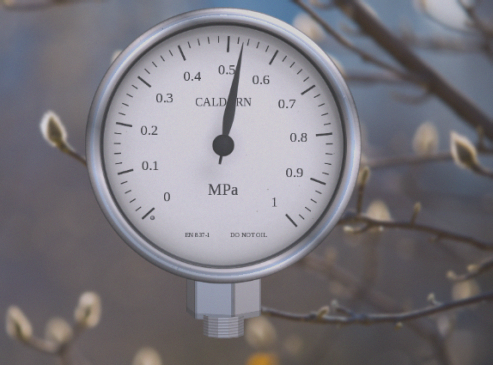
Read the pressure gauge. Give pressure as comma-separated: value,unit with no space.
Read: 0.53,MPa
